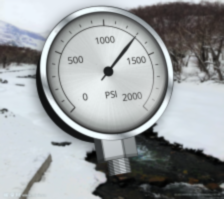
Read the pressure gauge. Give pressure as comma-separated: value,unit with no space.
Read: 1300,psi
